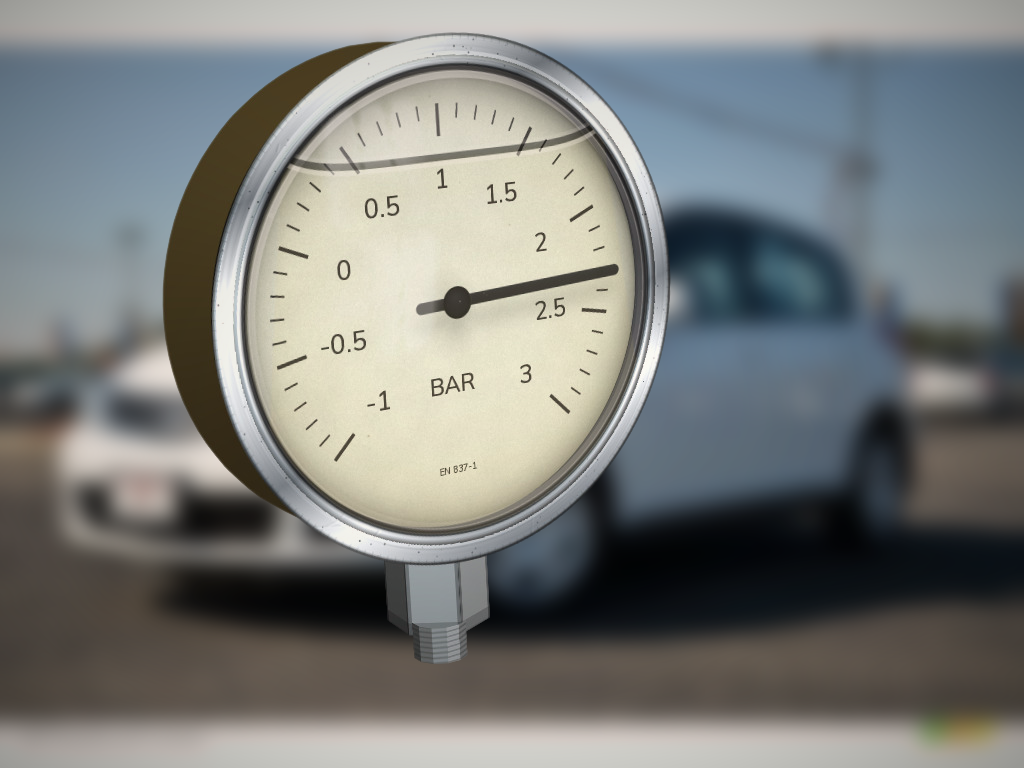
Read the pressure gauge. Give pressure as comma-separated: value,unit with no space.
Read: 2.3,bar
